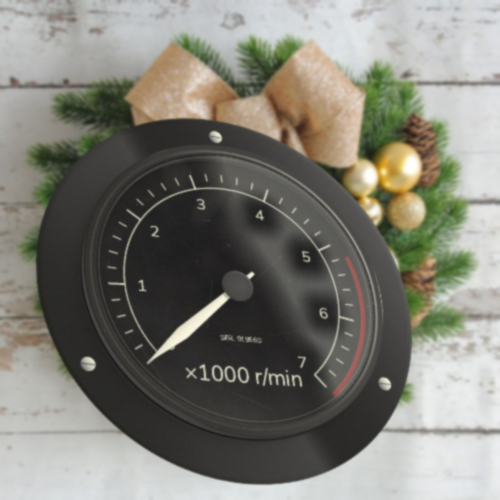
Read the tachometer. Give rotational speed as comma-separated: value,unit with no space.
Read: 0,rpm
